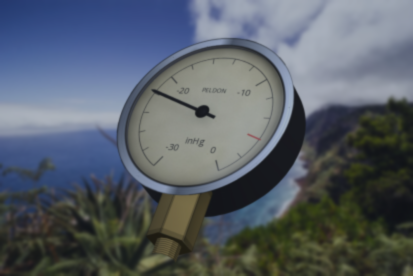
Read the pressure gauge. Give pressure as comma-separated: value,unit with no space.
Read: -22,inHg
